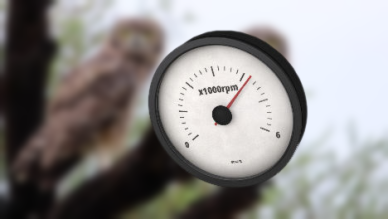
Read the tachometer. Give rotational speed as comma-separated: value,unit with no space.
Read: 4200,rpm
